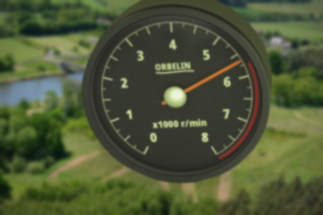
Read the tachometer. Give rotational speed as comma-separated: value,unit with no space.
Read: 5625,rpm
